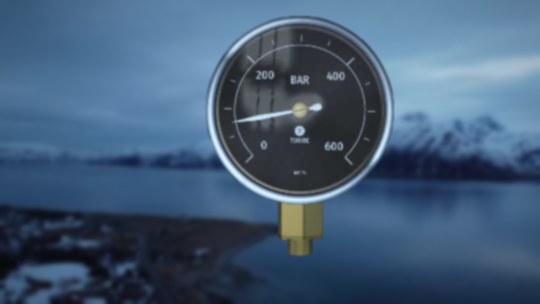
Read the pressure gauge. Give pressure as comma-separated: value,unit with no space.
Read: 75,bar
